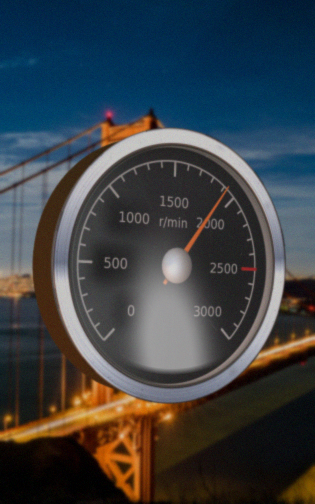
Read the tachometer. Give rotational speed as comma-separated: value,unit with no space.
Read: 1900,rpm
